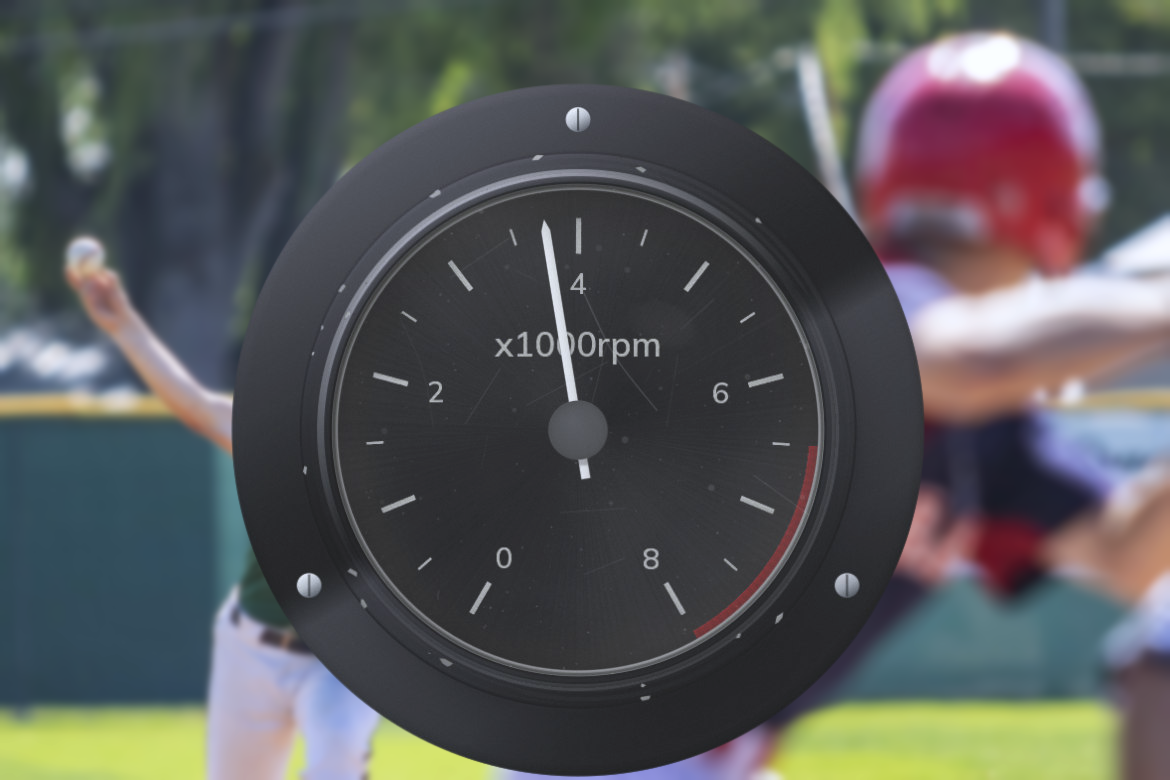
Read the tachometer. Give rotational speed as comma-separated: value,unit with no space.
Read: 3750,rpm
